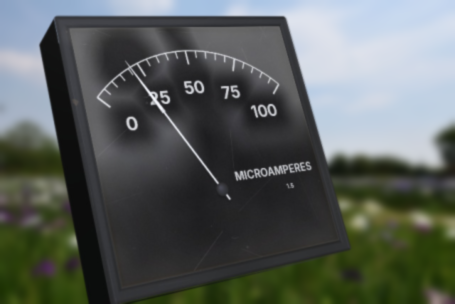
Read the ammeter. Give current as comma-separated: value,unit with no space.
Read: 20,µA
